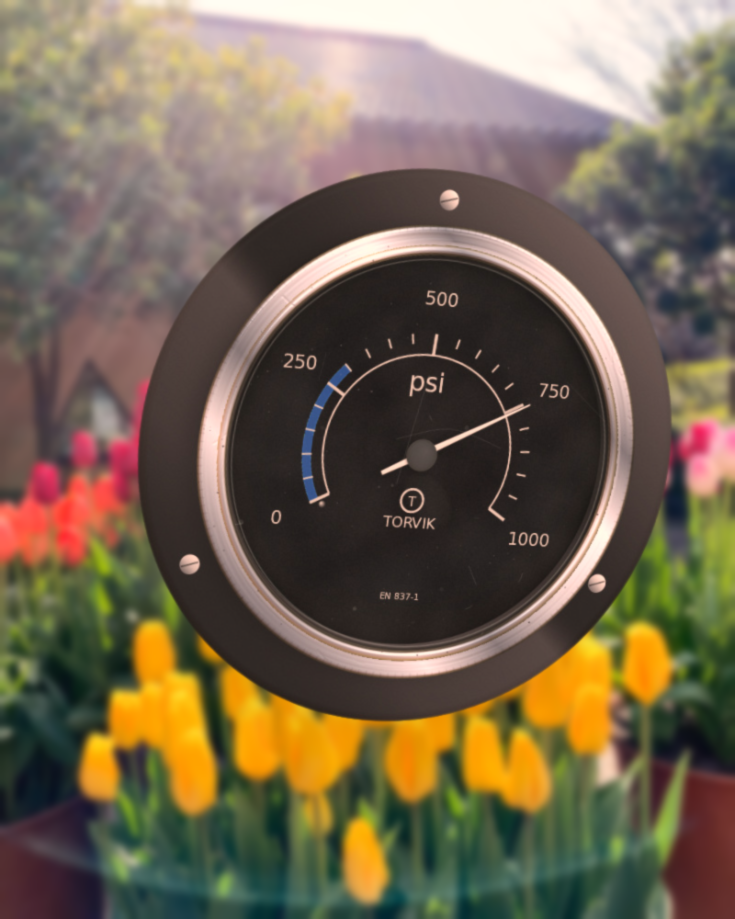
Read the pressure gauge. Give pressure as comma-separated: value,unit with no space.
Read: 750,psi
